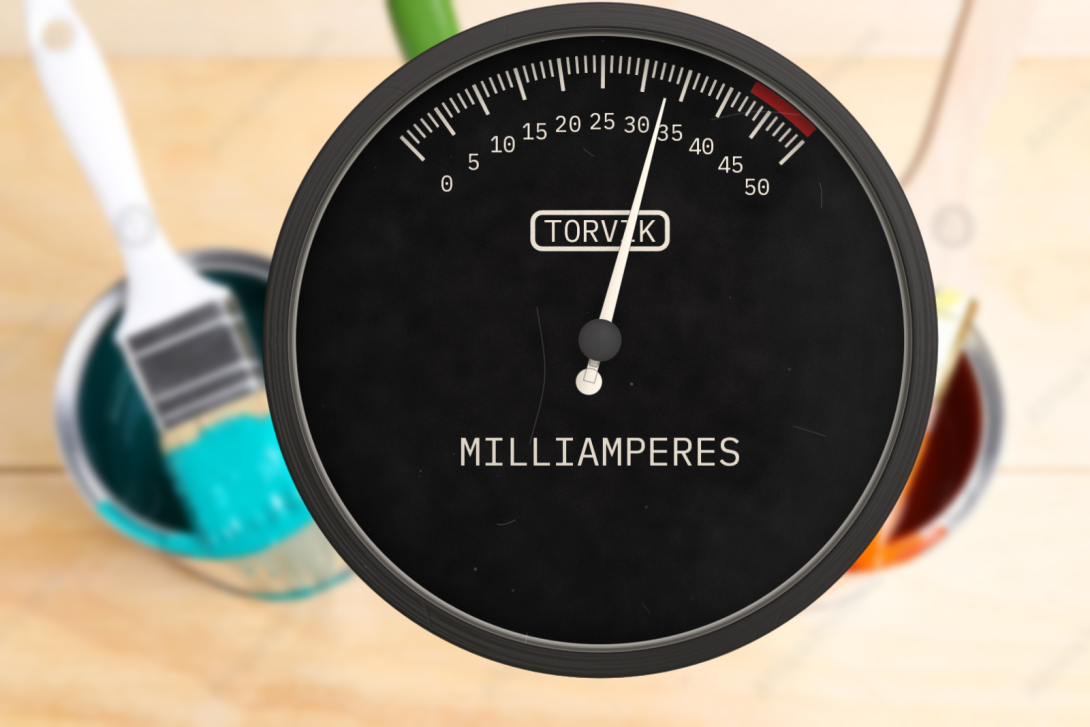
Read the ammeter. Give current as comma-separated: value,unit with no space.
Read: 33,mA
